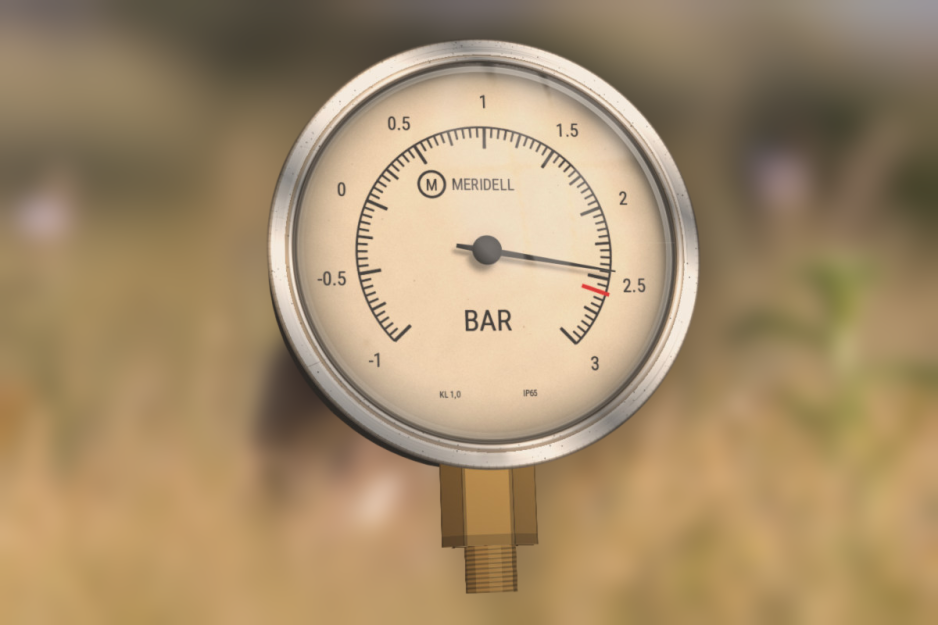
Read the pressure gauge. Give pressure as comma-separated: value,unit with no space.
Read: 2.45,bar
